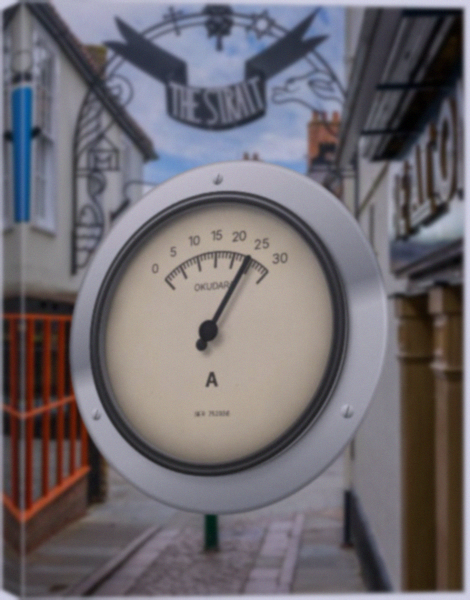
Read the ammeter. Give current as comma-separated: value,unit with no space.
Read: 25,A
